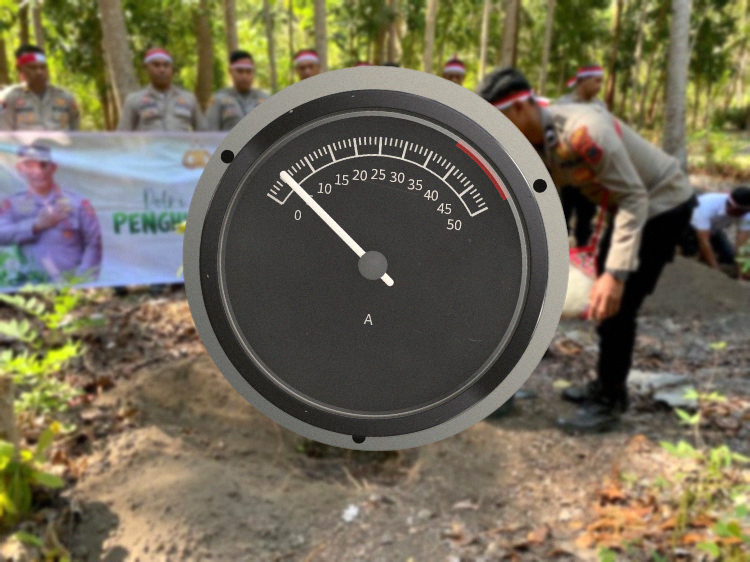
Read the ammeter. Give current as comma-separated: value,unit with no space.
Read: 5,A
